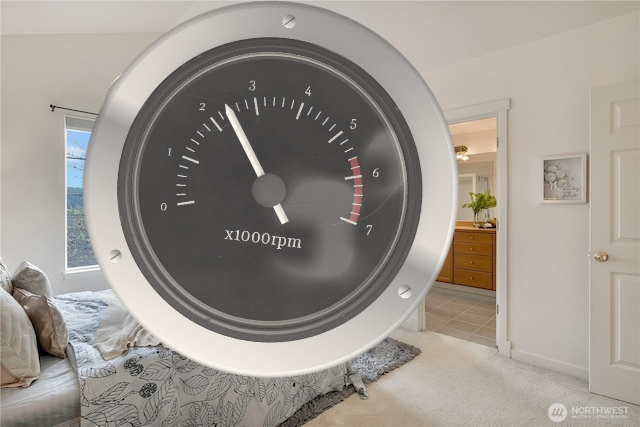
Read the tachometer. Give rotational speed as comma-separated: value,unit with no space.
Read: 2400,rpm
